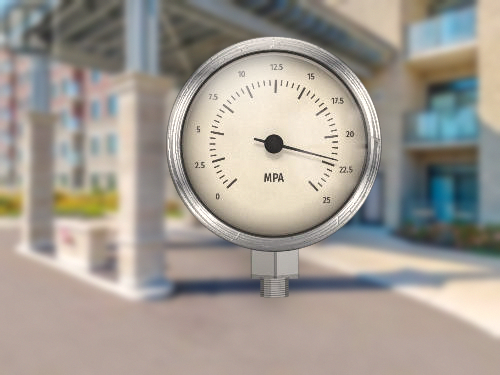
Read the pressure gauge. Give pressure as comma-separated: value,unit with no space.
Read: 22,MPa
